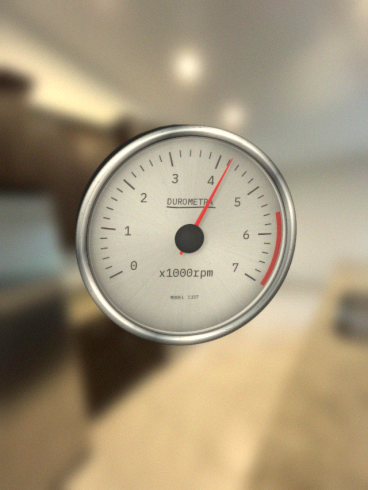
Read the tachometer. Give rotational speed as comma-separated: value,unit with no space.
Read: 4200,rpm
